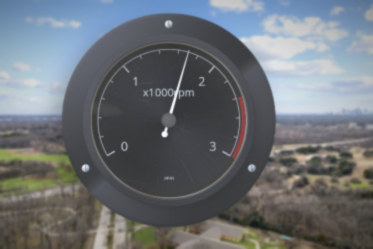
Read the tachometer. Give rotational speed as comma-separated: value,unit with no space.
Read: 1700,rpm
